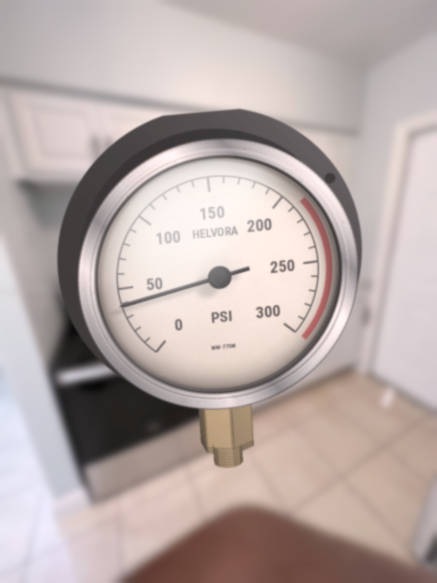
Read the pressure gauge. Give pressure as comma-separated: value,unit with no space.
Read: 40,psi
